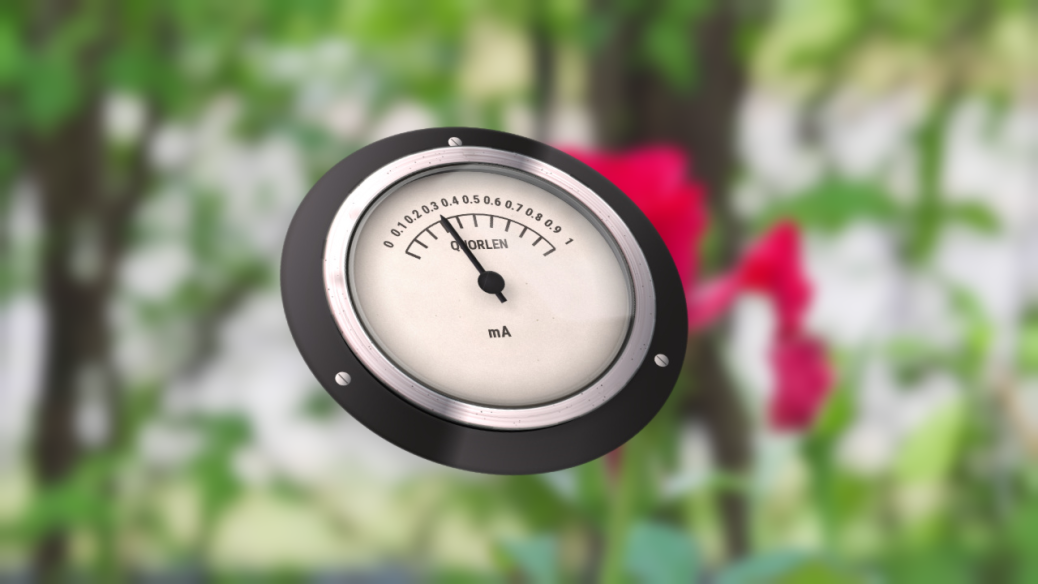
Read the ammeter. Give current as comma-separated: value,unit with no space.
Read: 0.3,mA
